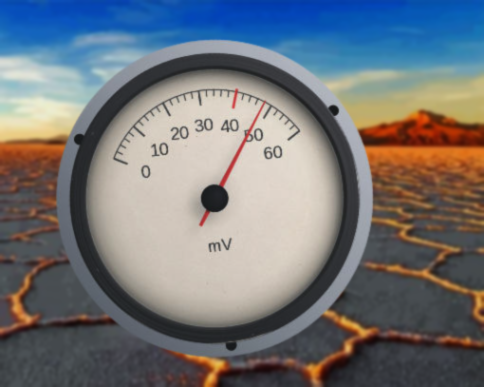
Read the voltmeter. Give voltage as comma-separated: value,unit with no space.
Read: 48,mV
